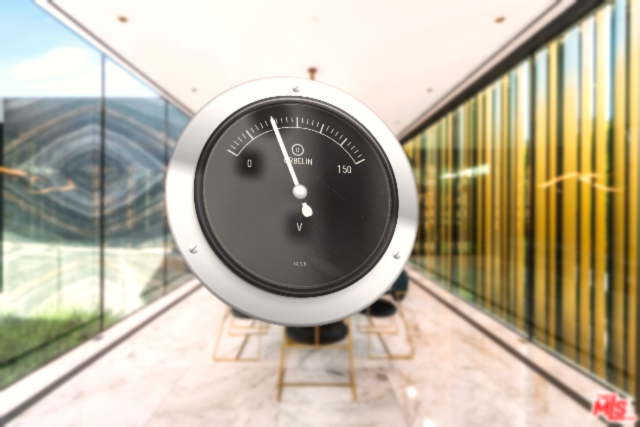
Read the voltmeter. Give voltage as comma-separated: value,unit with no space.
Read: 50,V
